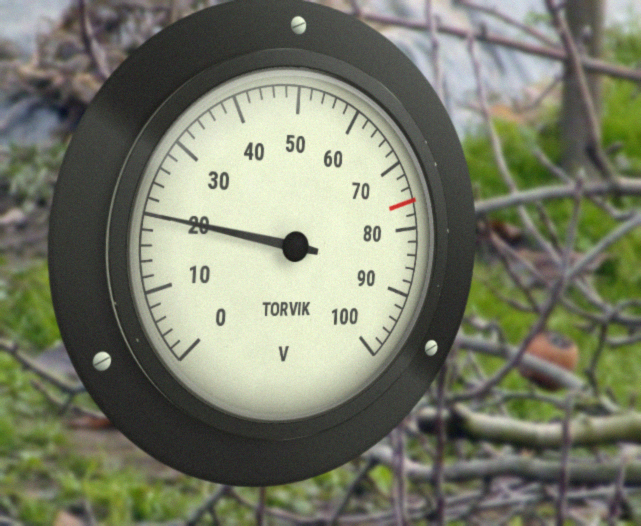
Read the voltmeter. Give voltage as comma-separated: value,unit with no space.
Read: 20,V
